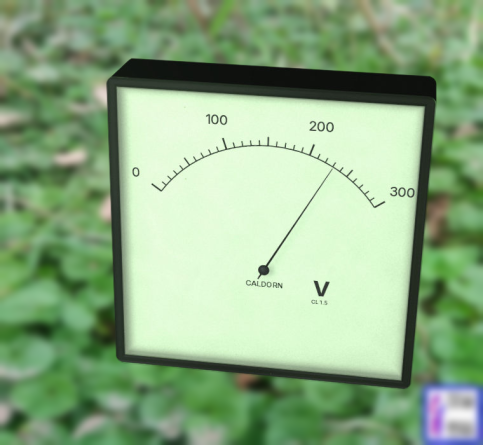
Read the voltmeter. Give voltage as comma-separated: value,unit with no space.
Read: 230,V
